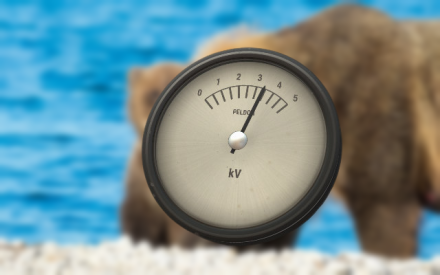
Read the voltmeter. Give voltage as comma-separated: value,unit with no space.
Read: 3.5,kV
